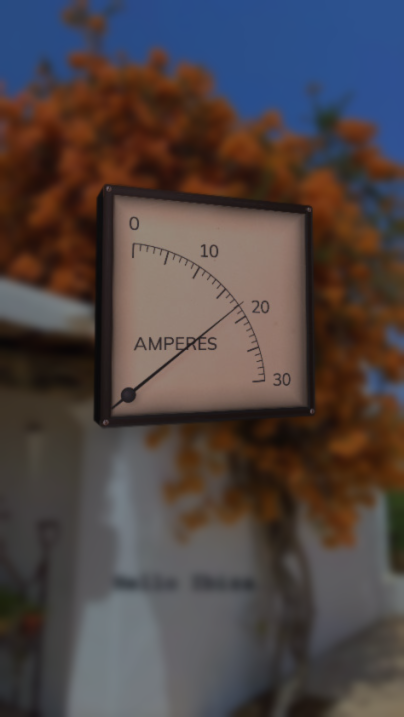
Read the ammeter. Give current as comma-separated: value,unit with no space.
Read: 18,A
